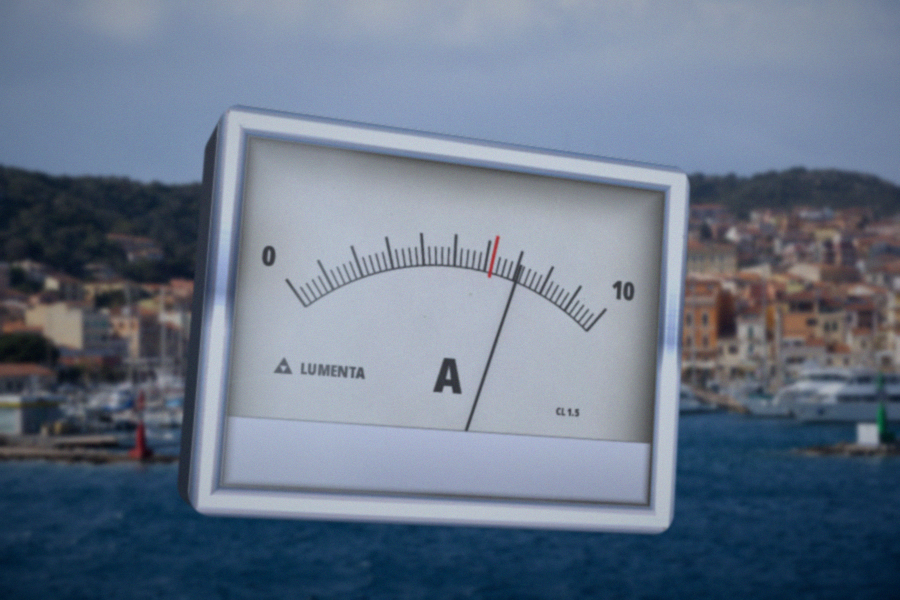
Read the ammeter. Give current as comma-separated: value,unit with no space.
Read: 7,A
